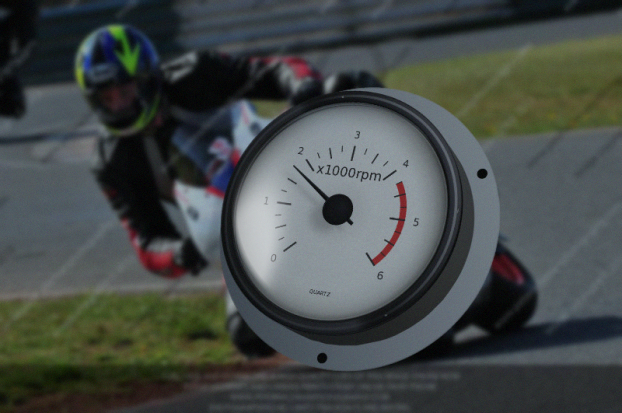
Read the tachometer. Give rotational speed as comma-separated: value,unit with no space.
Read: 1750,rpm
